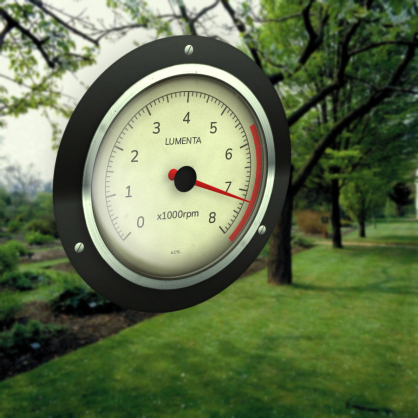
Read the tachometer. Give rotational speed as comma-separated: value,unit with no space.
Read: 7200,rpm
